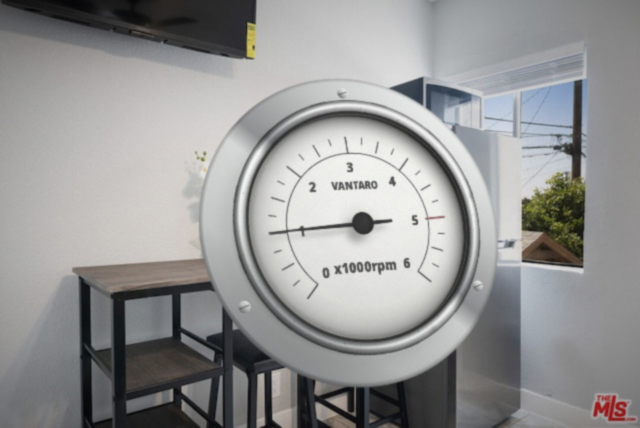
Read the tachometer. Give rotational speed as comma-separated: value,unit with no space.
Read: 1000,rpm
